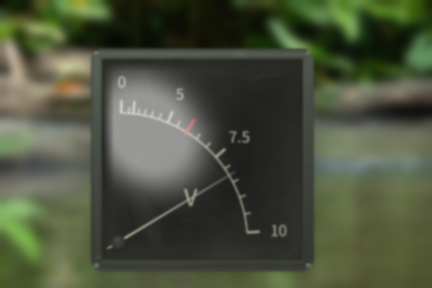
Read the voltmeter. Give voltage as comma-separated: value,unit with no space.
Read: 8.25,V
